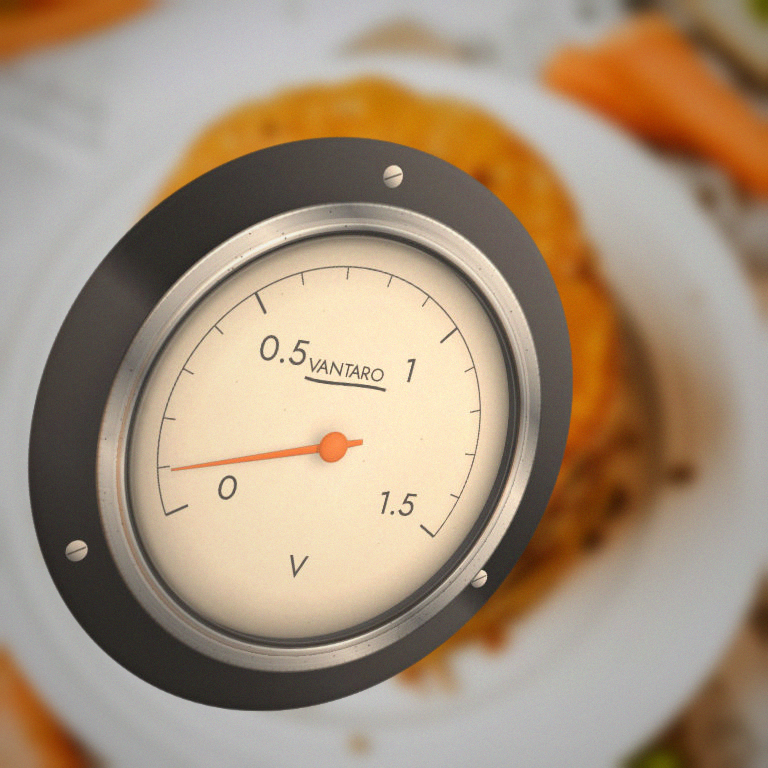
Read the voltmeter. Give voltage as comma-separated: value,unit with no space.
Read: 0.1,V
